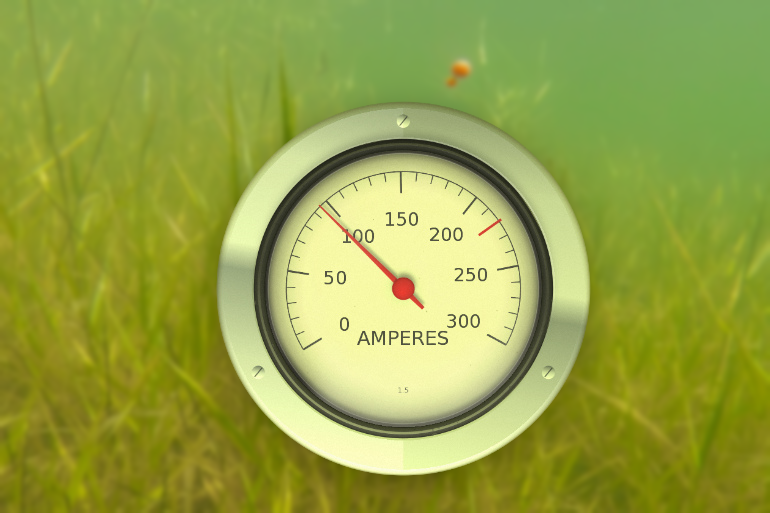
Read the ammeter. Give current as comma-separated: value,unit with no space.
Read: 95,A
